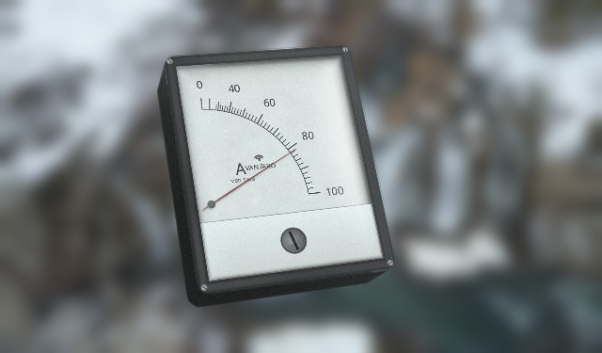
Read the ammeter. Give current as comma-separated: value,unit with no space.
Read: 82,A
